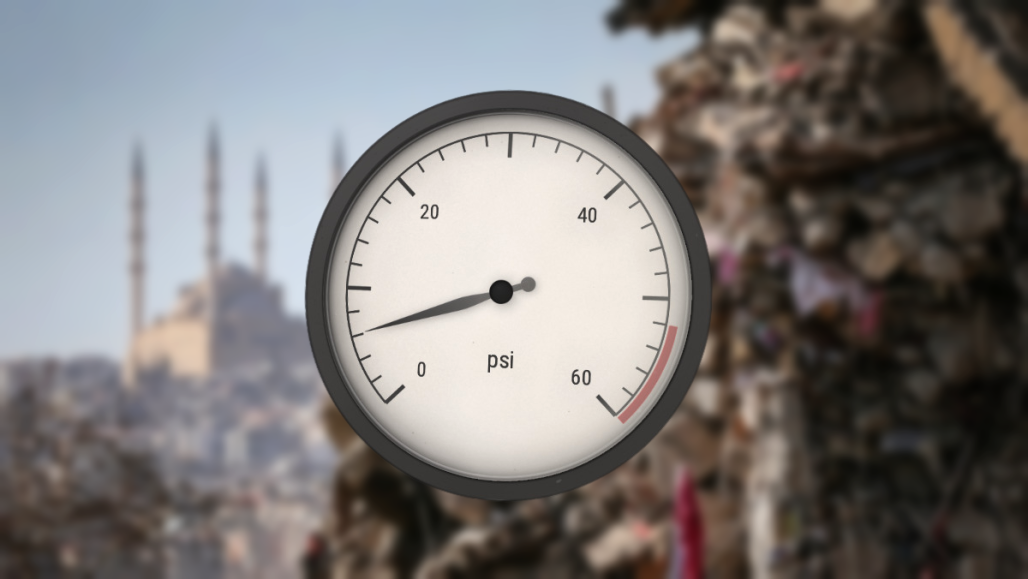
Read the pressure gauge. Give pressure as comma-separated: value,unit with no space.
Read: 6,psi
